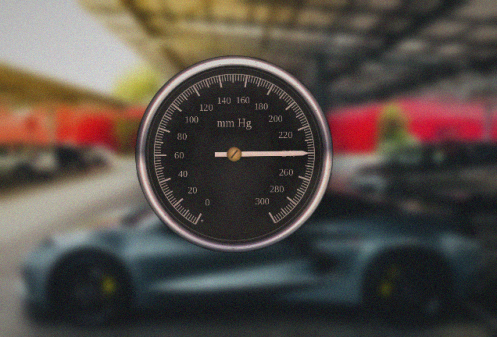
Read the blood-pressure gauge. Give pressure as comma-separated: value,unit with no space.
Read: 240,mmHg
